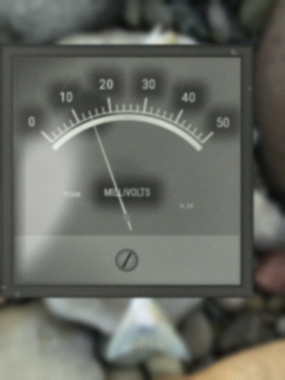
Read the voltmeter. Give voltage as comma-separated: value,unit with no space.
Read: 14,mV
